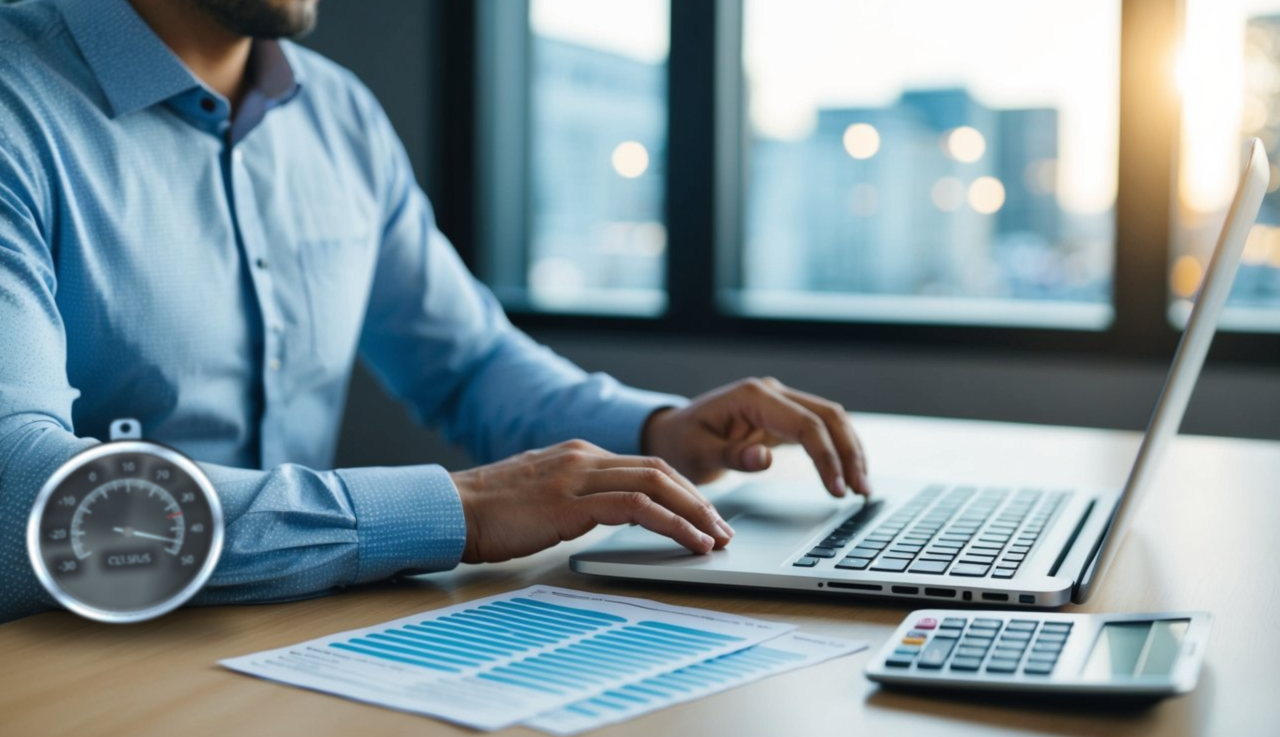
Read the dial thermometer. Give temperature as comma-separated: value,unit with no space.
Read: 45,°C
